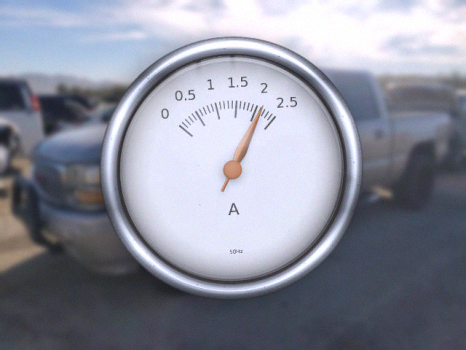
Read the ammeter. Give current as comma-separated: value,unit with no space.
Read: 2.1,A
